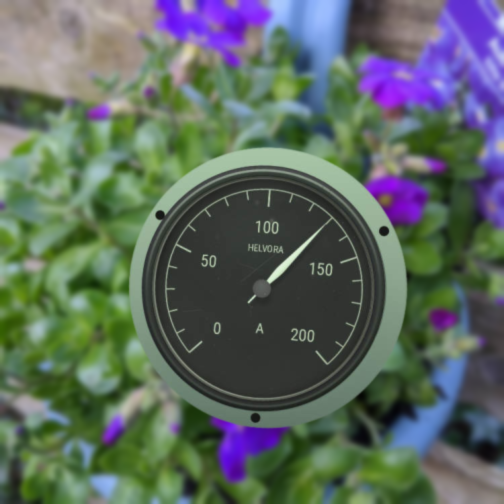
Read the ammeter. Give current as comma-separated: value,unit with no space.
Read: 130,A
